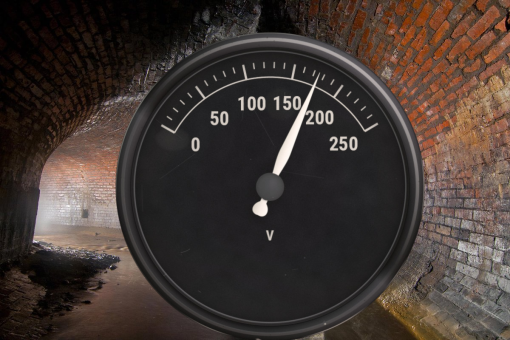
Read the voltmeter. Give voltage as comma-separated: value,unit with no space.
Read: 175,V
